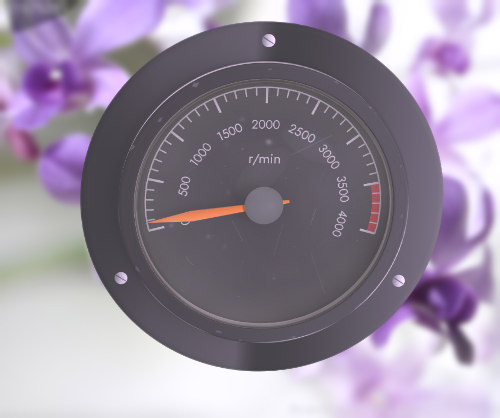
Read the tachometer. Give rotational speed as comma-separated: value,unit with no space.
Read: 100,rpm
